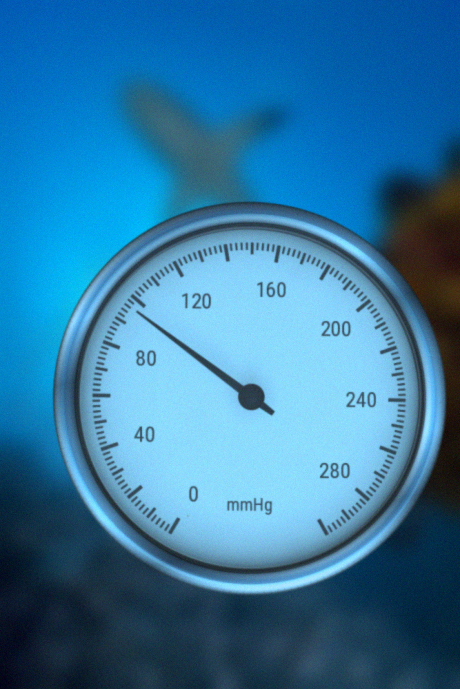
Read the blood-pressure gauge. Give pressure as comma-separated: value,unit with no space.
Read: 96,mmHg
